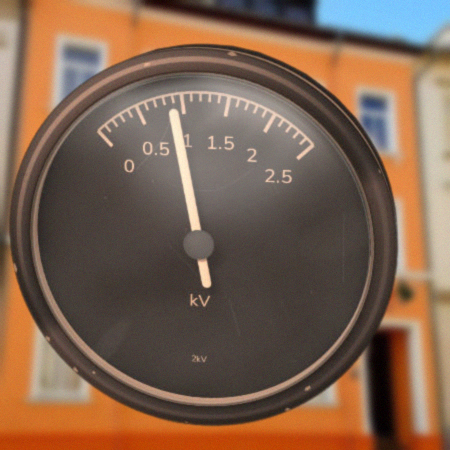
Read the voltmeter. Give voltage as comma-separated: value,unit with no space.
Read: 0.9,kV
